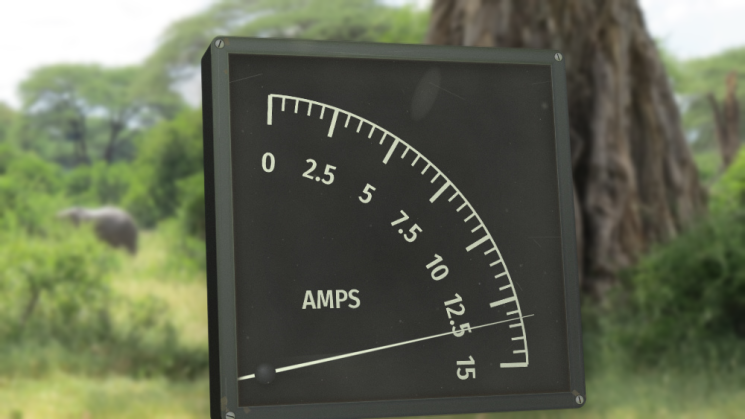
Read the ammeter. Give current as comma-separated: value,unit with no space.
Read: 13.25,A
